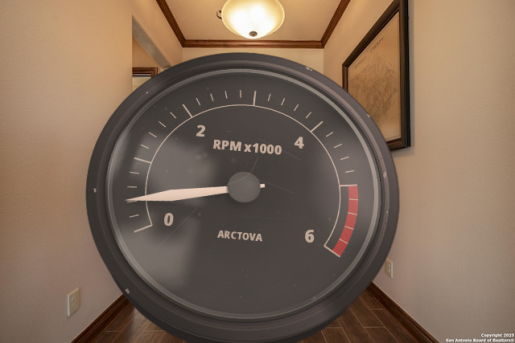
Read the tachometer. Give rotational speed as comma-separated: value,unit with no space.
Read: 400,rpm
